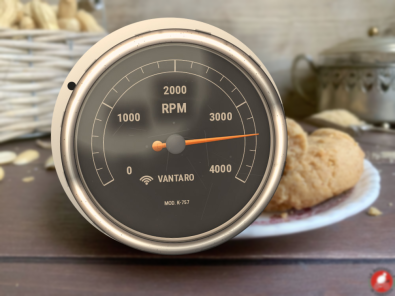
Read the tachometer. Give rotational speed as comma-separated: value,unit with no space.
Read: 3400,rpm
